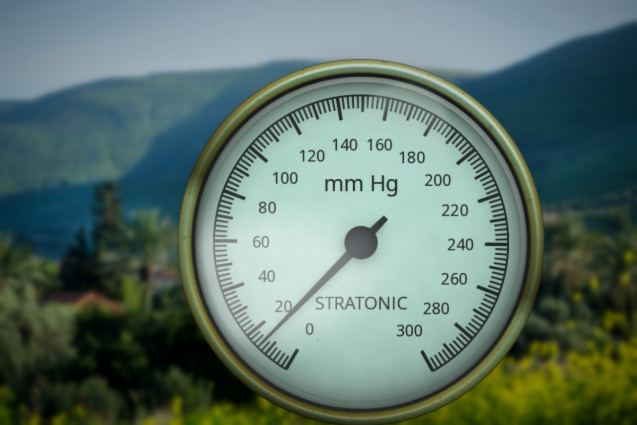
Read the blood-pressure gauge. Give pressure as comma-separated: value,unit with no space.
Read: 14,mmHg
